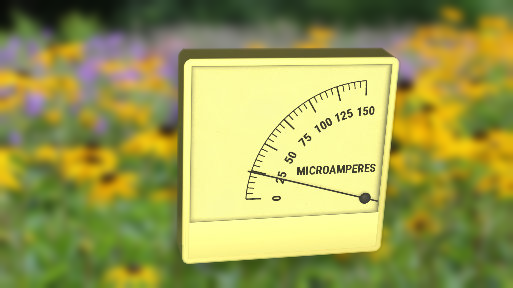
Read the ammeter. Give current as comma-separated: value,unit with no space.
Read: 25,µA
